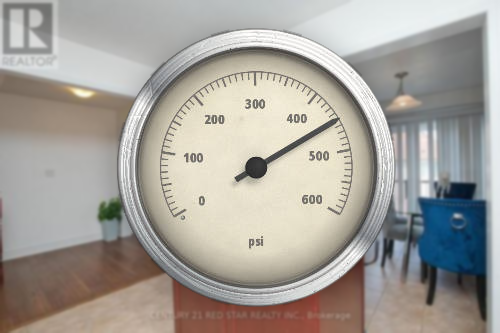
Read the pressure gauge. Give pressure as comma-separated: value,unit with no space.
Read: 450,psi
